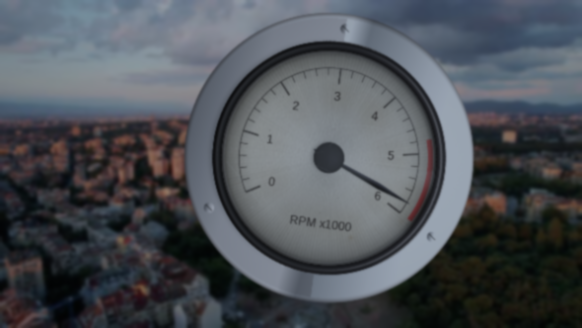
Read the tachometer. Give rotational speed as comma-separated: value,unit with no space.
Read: 5800,rpm
